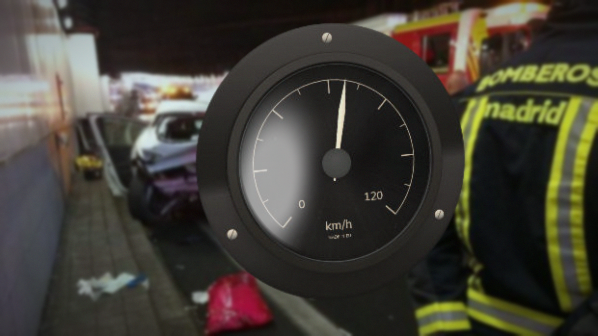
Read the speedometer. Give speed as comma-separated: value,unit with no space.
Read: 65,km/h
